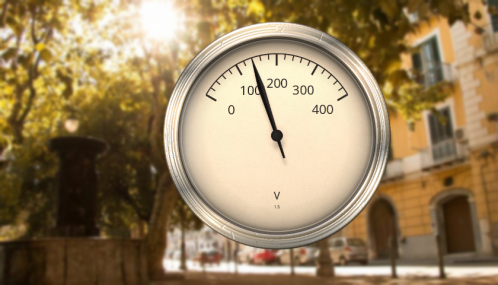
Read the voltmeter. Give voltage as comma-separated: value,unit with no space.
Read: 140,V
